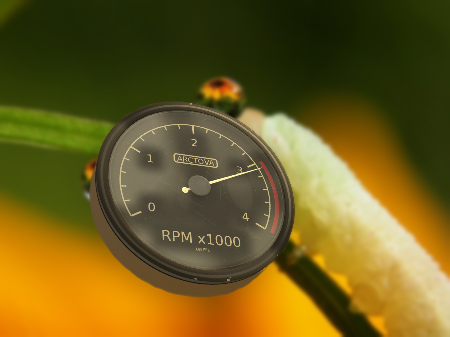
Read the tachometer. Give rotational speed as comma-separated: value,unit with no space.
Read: 3100,rpm
